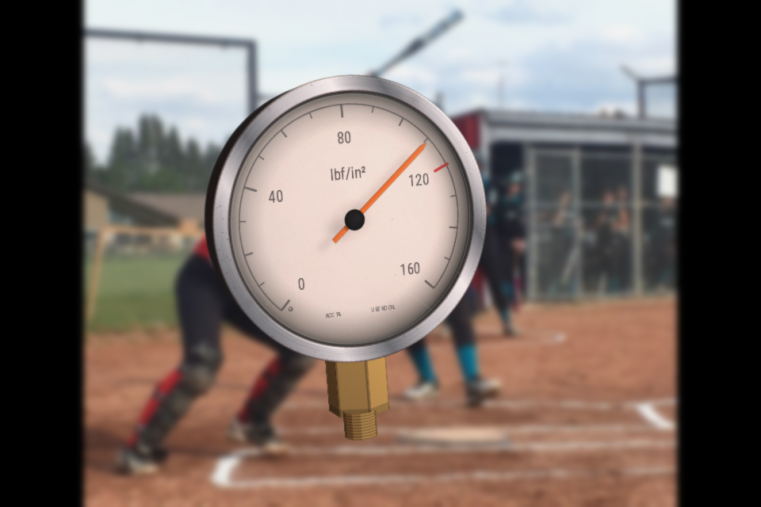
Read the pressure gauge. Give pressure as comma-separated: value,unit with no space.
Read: 110,psi
